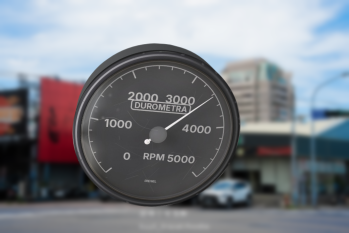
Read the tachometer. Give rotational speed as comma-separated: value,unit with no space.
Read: 3400,rpm
